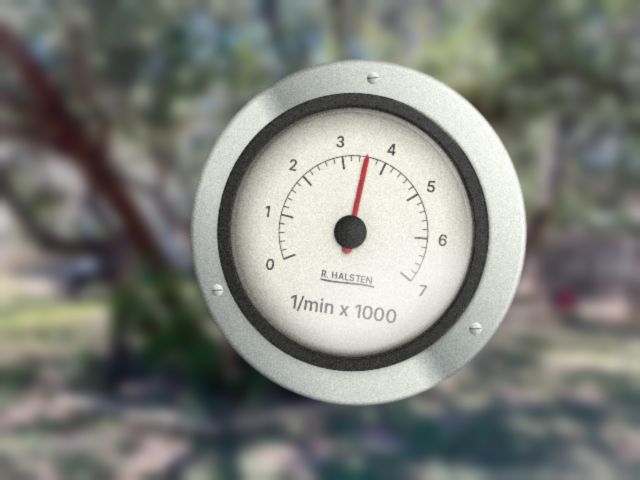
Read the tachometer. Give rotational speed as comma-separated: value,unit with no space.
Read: 3600,rpm
